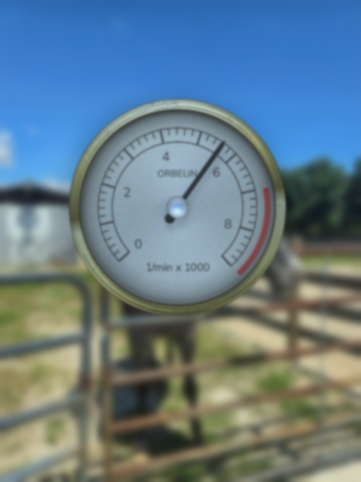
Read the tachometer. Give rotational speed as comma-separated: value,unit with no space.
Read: 5600,rpm
